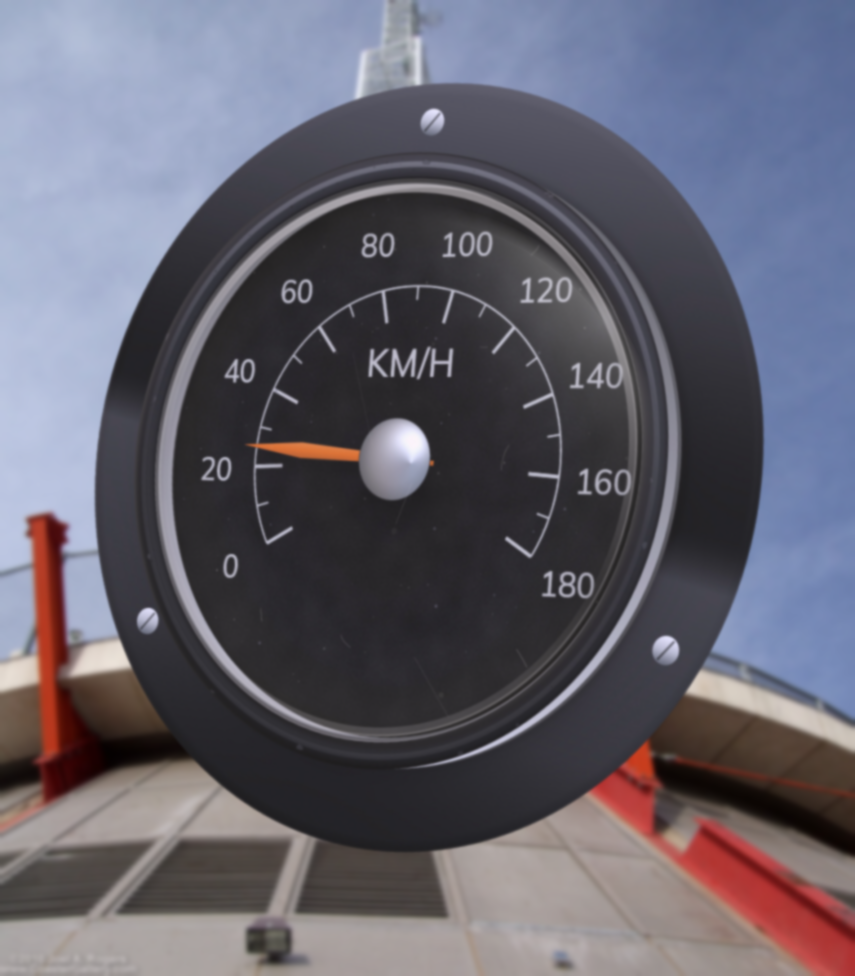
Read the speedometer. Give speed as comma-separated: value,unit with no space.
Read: 25,km/h
